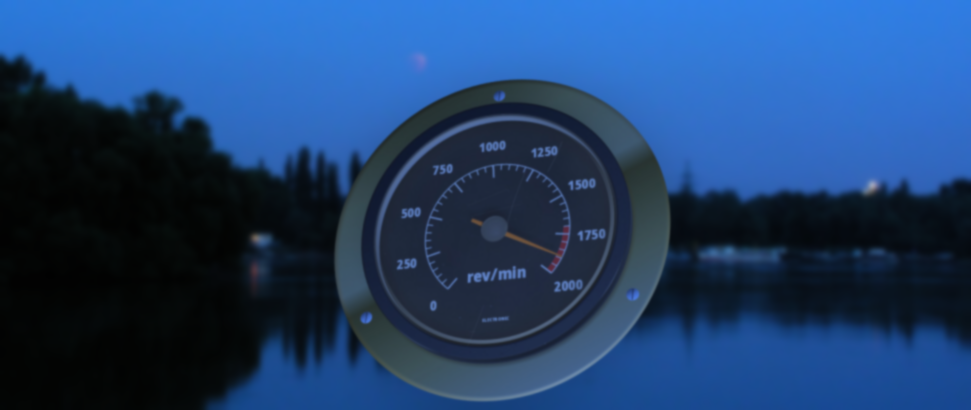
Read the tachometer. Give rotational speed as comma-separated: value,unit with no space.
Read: 1900,rpm
